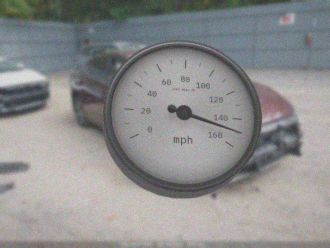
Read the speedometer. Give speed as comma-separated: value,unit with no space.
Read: 150,mph
